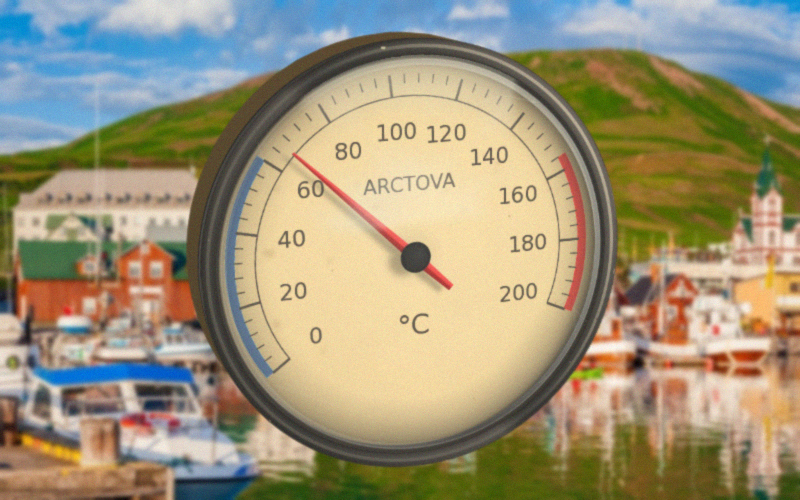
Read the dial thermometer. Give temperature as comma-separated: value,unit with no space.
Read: 66,°C
